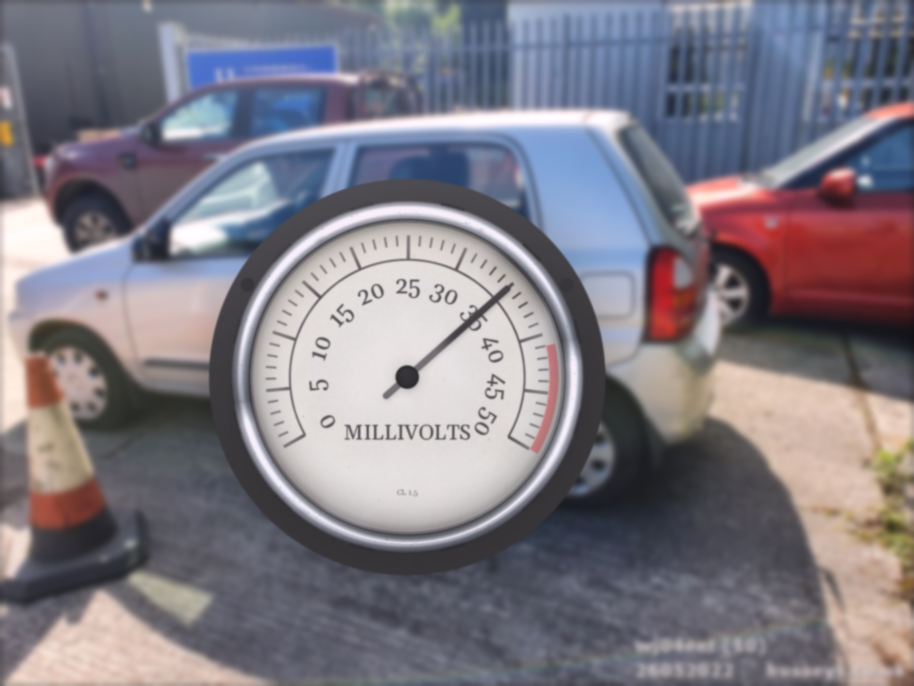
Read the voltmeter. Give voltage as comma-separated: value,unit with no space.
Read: 35,mV
